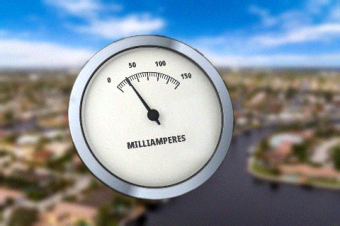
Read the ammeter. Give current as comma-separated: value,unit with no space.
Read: 25,mA
